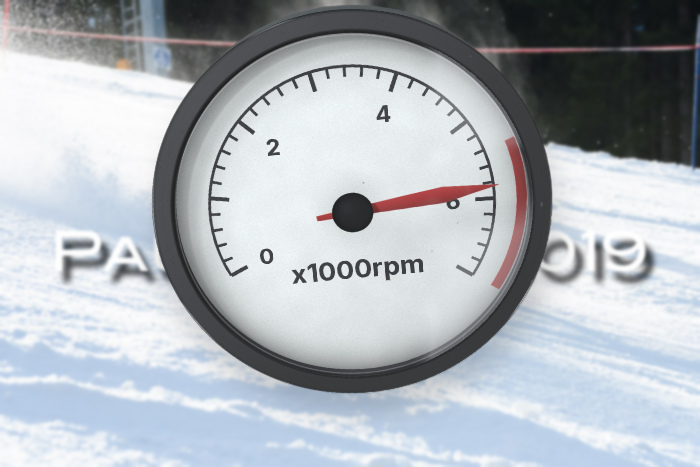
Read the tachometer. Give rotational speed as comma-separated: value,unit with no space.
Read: 5800,rpm
